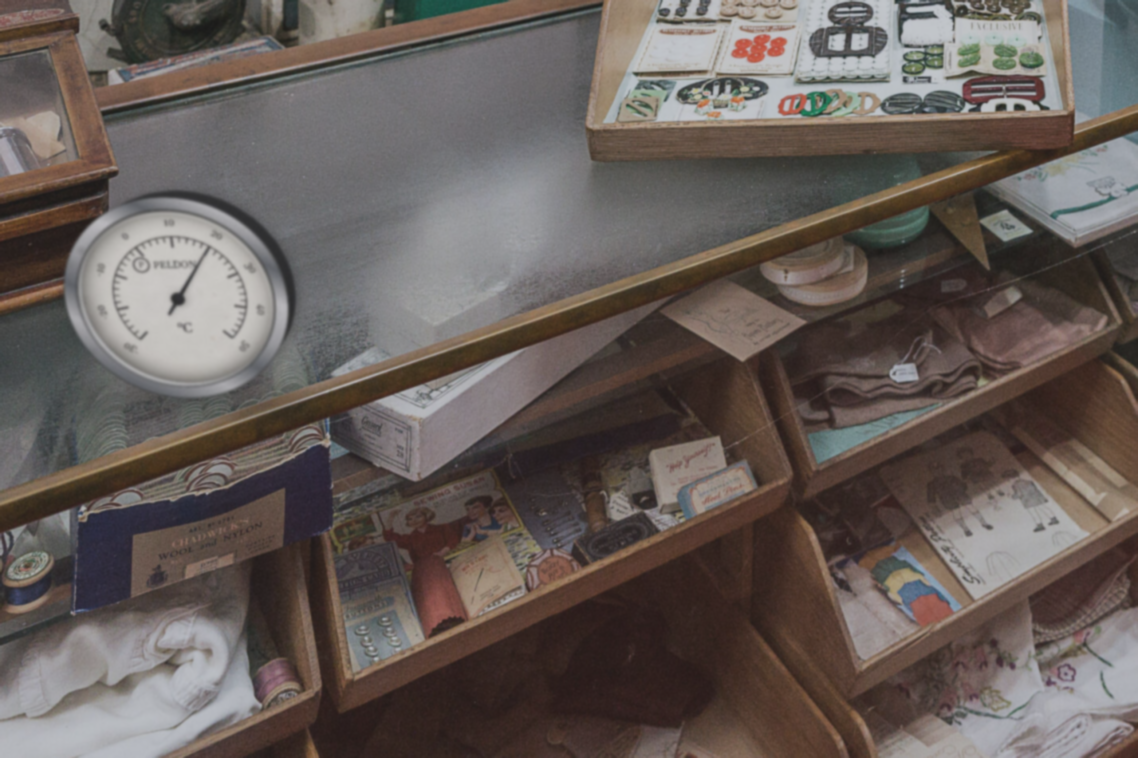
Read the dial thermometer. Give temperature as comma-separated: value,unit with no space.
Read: 20,°C
